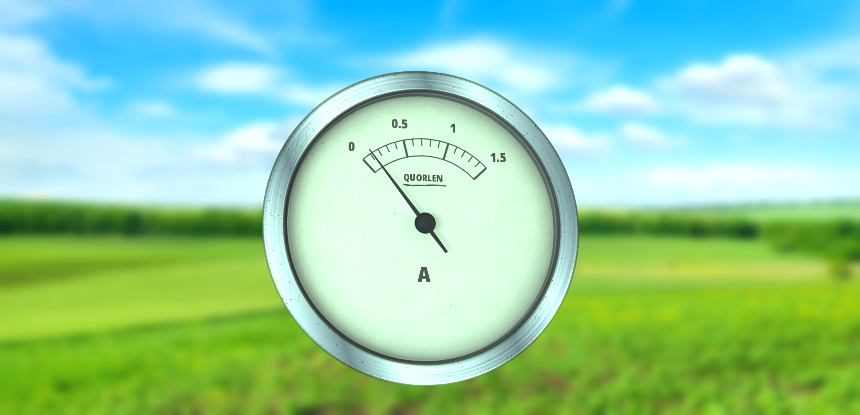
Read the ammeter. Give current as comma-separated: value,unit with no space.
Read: 0.1,A
